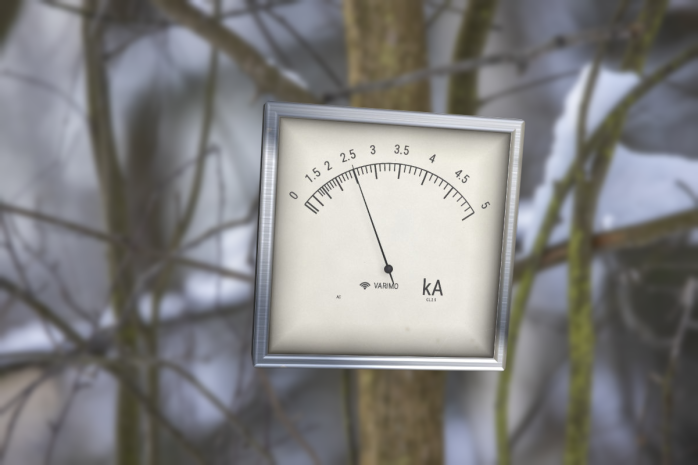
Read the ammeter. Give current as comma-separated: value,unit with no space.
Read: 2.5,kA
